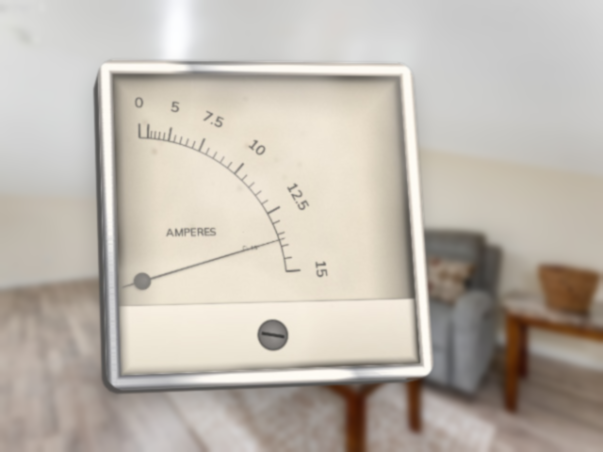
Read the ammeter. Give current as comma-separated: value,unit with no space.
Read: 13.75,A
